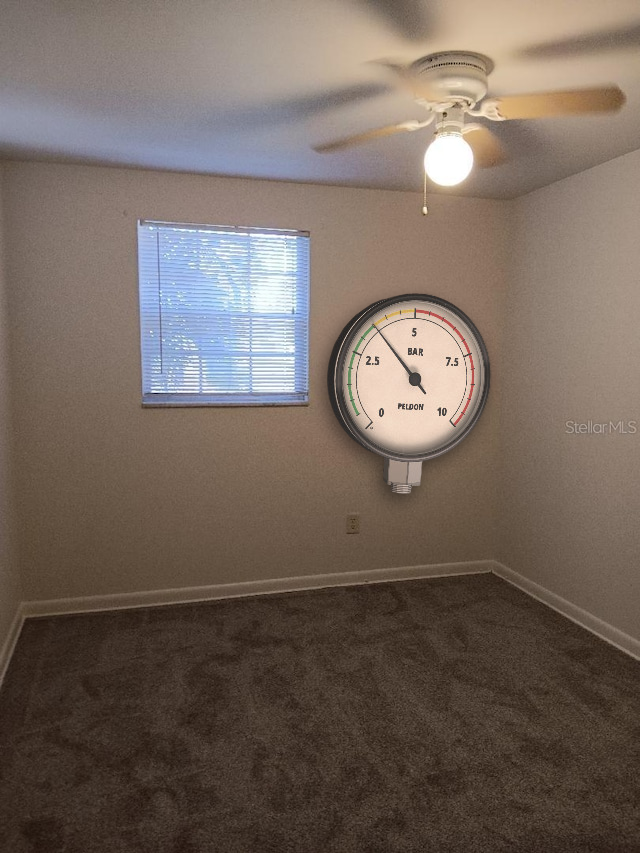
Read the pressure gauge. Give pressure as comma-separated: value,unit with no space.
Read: 3.5,bar
